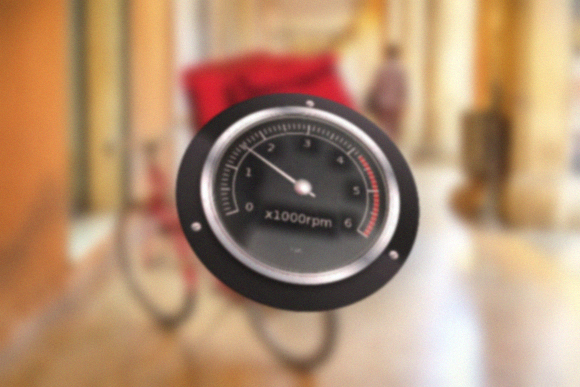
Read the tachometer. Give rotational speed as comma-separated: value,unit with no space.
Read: 1500,rpm
